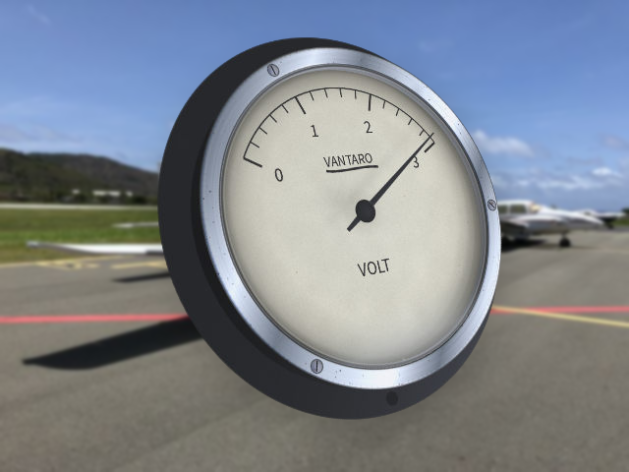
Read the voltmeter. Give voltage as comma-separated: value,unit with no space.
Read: 2.9,V
